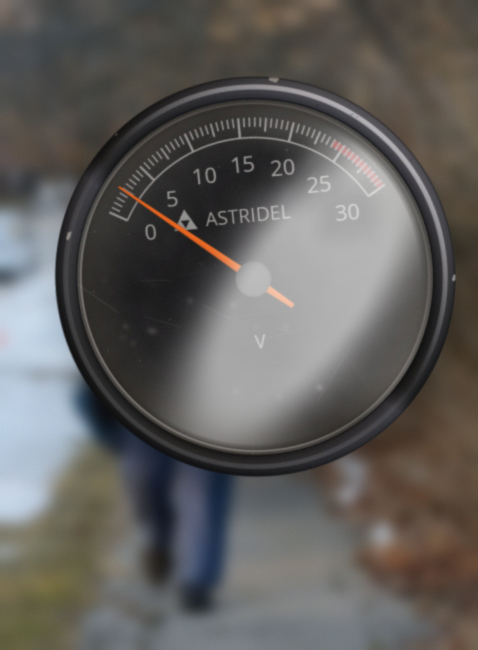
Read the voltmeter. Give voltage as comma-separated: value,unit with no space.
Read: 2.5,V
